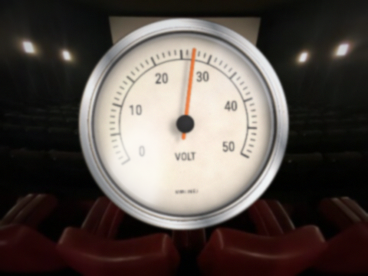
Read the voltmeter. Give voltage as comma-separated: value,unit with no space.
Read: 27,V
